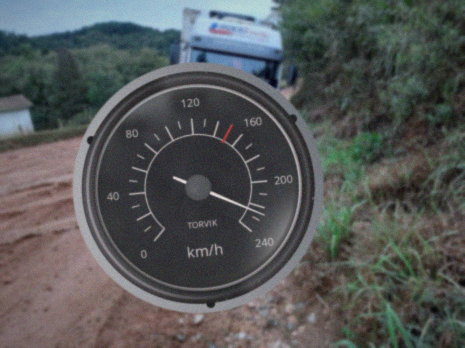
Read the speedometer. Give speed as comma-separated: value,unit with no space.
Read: 225,km/h
